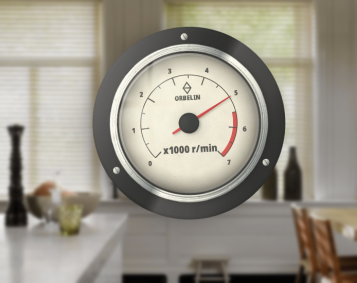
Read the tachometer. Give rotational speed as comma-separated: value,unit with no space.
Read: 5000,rpm
